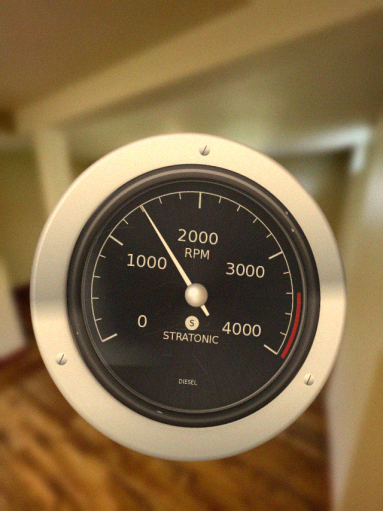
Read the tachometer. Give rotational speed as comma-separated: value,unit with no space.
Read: 1400,rpm
